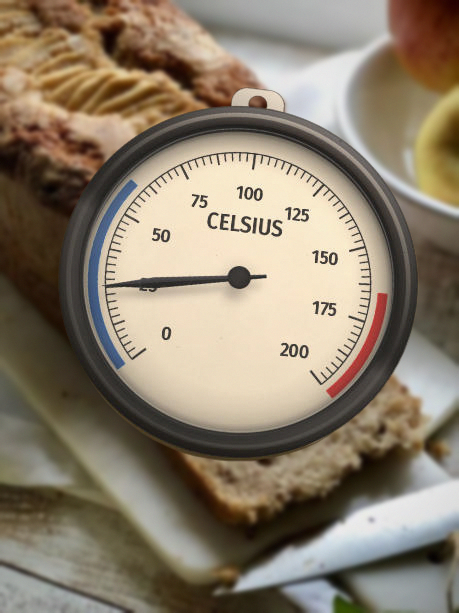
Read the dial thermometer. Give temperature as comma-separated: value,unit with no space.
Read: 25,°C
